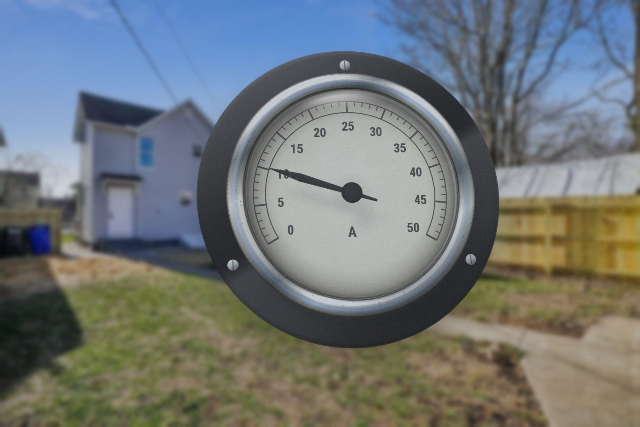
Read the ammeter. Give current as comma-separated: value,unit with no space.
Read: 10,A
